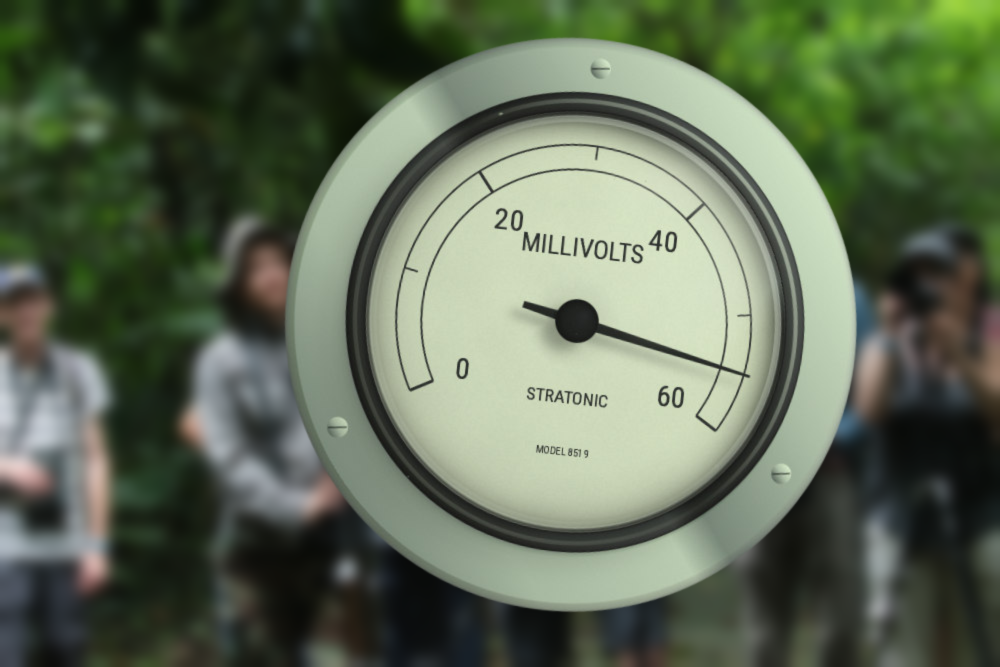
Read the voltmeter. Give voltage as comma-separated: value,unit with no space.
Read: 55,mV
